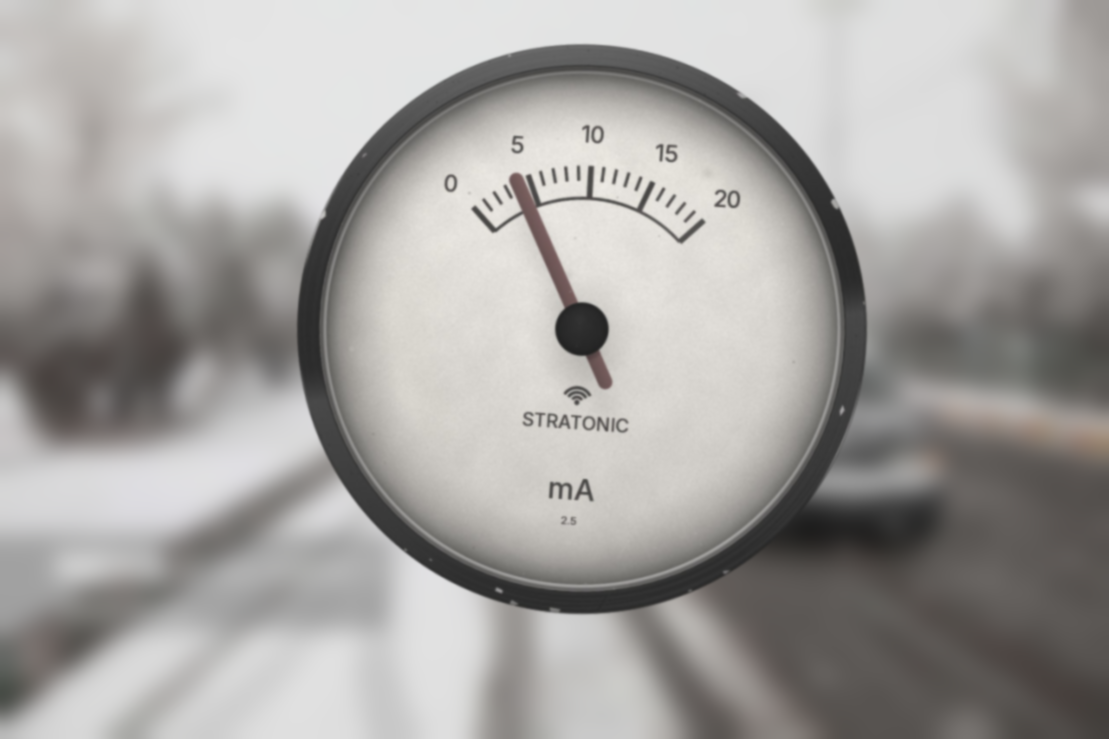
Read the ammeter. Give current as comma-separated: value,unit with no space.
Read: 4,mA
